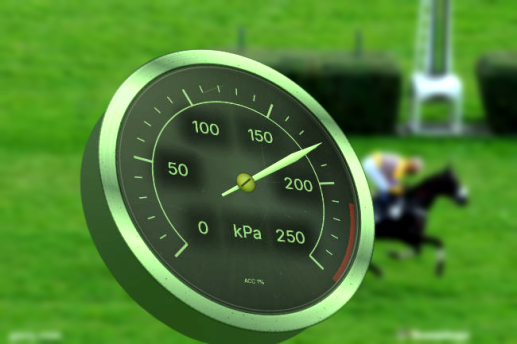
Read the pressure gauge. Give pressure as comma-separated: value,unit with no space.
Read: 180,kPa
